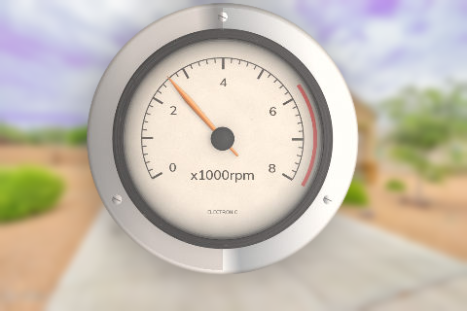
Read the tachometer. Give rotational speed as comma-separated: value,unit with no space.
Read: 2600,rpm
